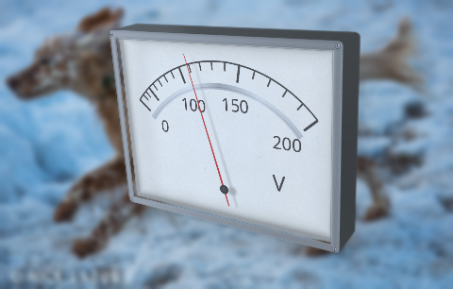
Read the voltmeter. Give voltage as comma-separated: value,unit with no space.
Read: 110,V
